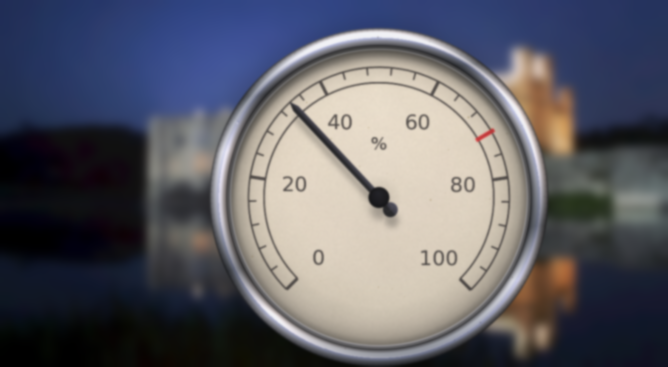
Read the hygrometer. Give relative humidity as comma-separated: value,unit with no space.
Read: 34,%
